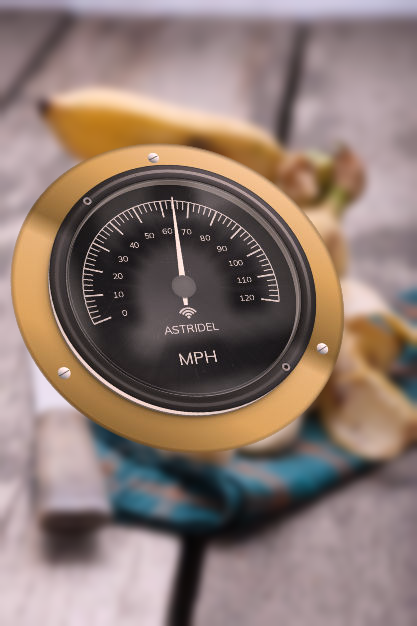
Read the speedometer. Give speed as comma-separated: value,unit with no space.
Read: 64,mph
